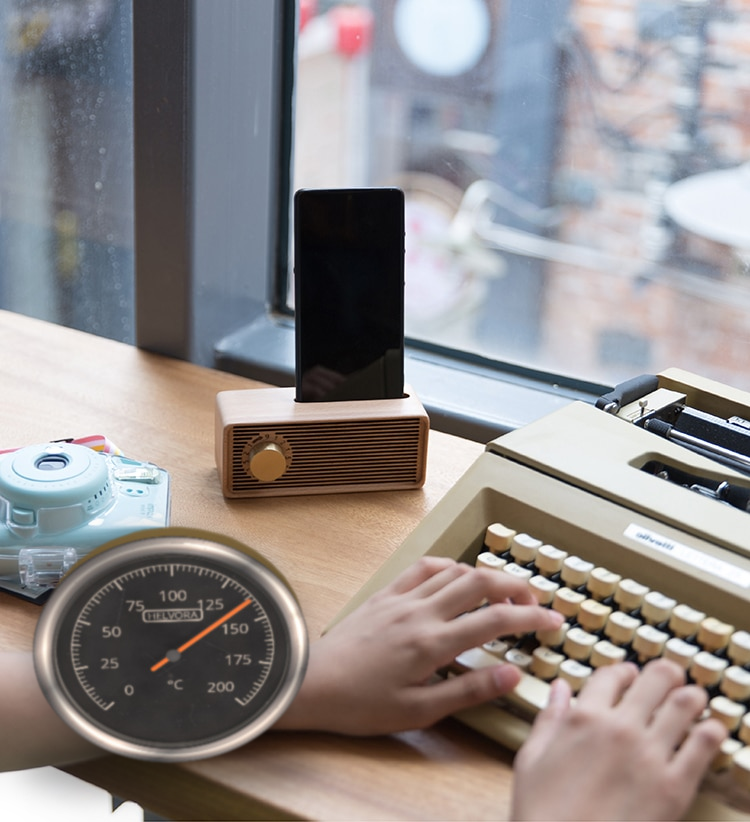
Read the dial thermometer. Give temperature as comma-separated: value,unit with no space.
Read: 137.5,°C
